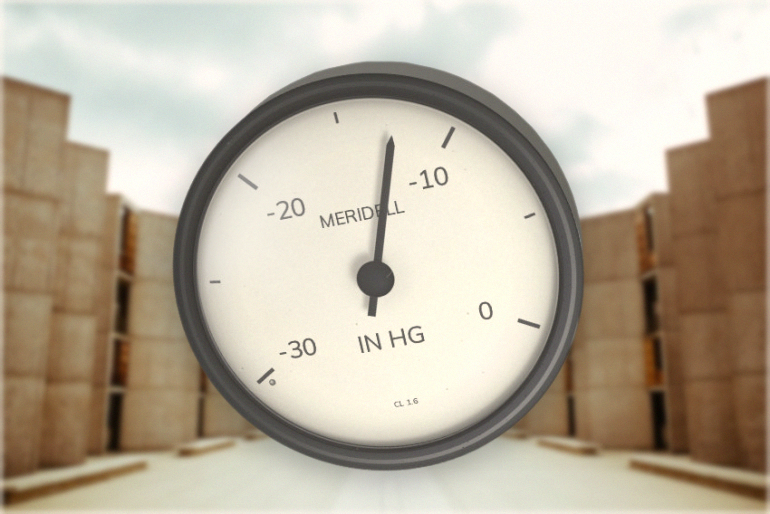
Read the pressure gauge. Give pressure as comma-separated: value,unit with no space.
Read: -12.5,inHg
